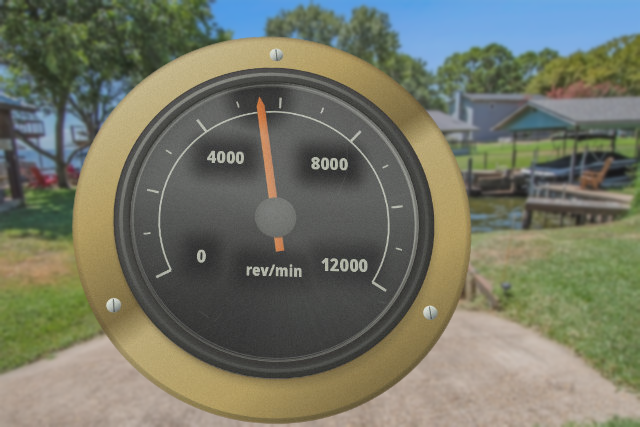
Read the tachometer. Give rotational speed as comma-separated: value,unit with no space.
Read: 5500,rpm
